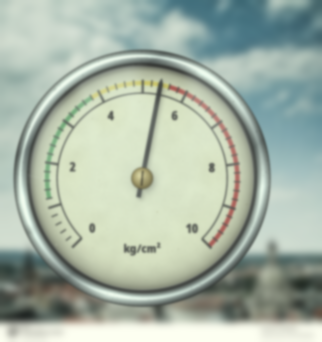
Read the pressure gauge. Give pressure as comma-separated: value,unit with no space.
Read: 5.4,kg/cm²
